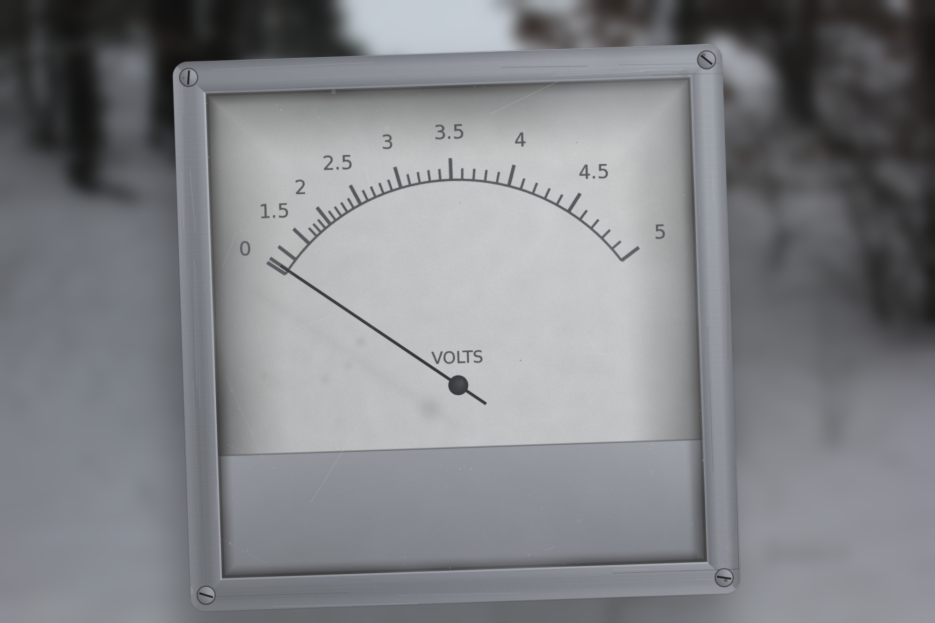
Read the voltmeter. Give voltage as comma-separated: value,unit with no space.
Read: 0.5,V
